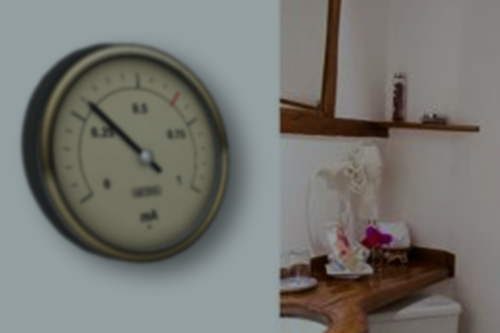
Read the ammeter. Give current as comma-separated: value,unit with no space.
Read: 0.3,mA
